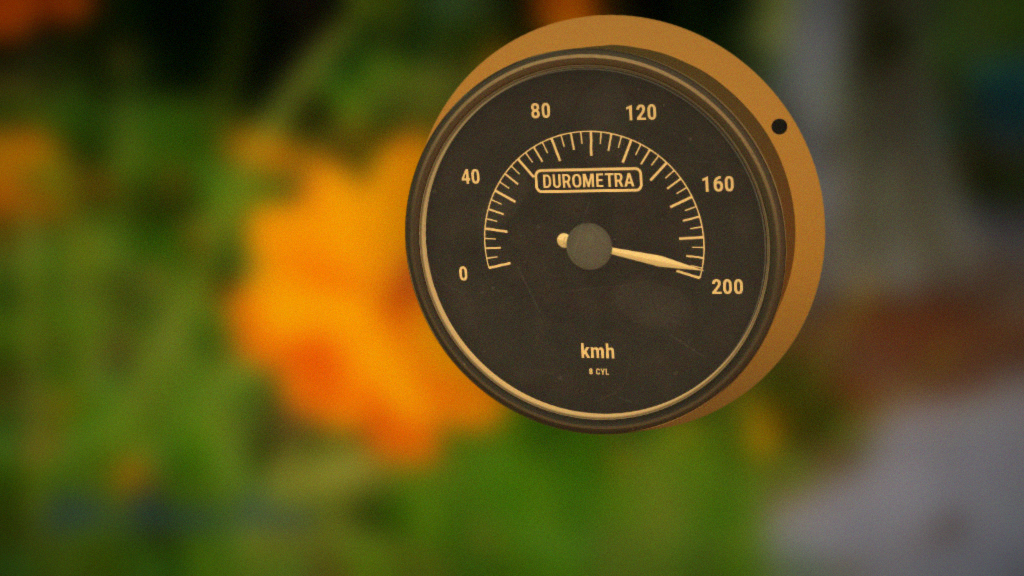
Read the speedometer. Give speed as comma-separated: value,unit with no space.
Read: 195,km/h
